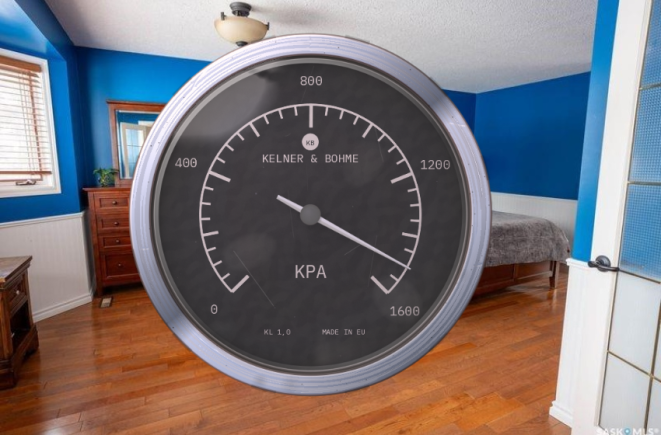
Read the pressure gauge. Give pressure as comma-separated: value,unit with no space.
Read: 1500,kPa
